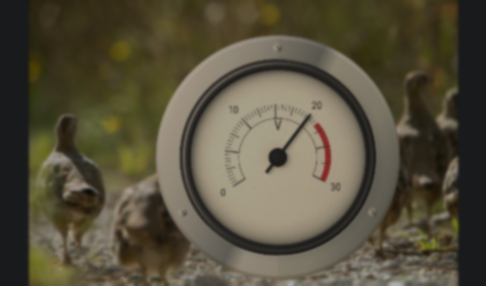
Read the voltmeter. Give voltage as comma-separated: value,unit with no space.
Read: 20,V
